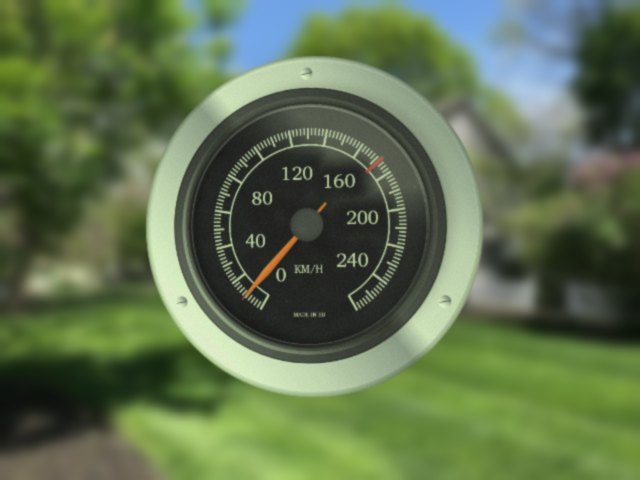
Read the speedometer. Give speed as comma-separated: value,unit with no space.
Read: 10,km/h
